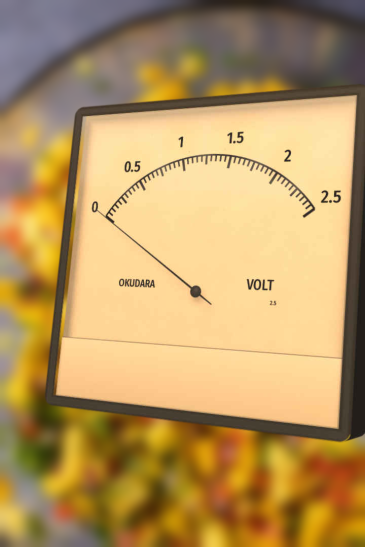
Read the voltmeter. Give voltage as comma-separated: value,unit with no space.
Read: 0,V
